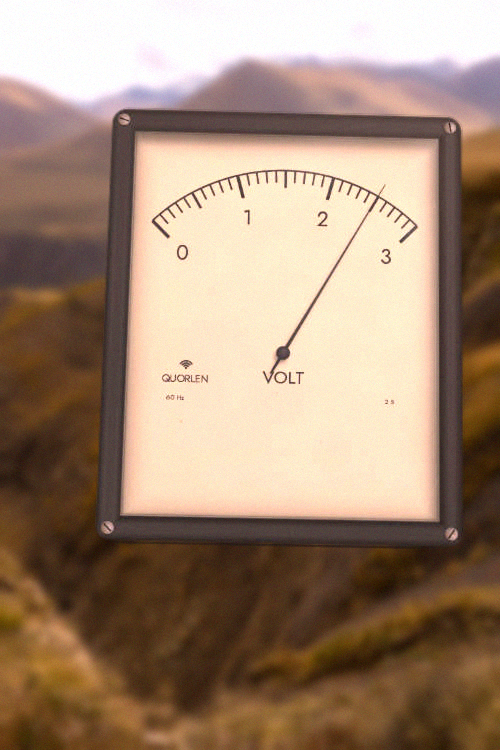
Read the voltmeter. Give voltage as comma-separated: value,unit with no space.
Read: 2.5,V
